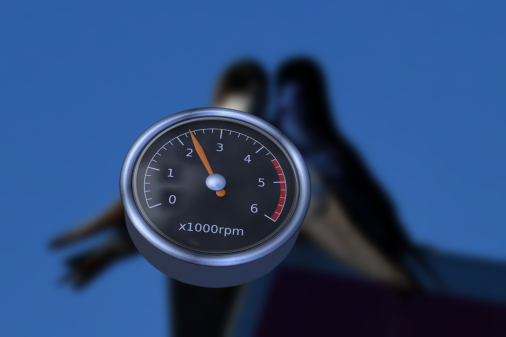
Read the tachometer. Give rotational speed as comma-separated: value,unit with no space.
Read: 2300,rpm
